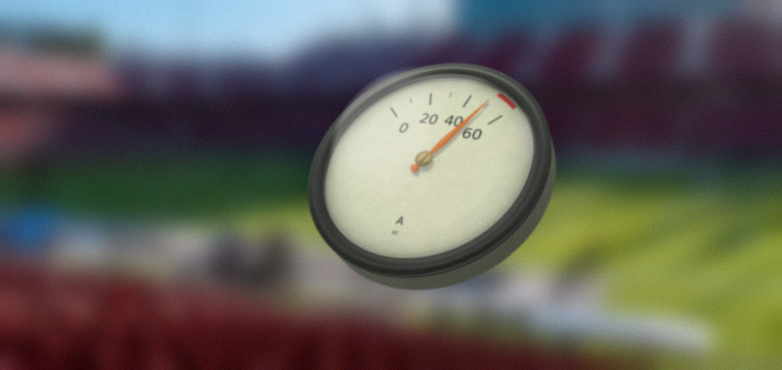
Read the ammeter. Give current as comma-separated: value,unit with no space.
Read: 50,A
